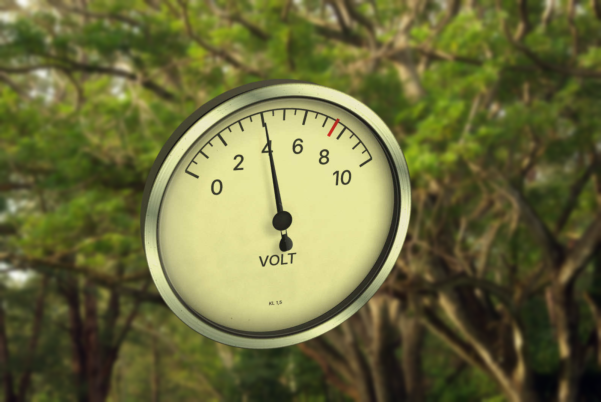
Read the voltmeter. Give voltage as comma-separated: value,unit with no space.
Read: 4,V
